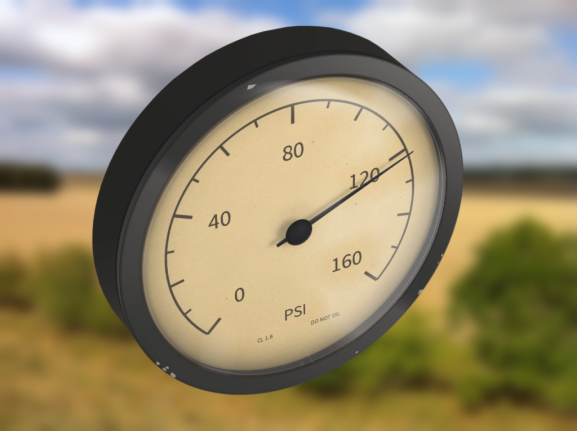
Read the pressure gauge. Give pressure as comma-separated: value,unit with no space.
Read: 120,psi
